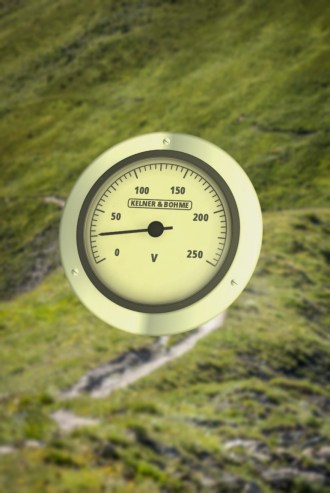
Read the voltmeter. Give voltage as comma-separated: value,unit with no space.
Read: 25,V
